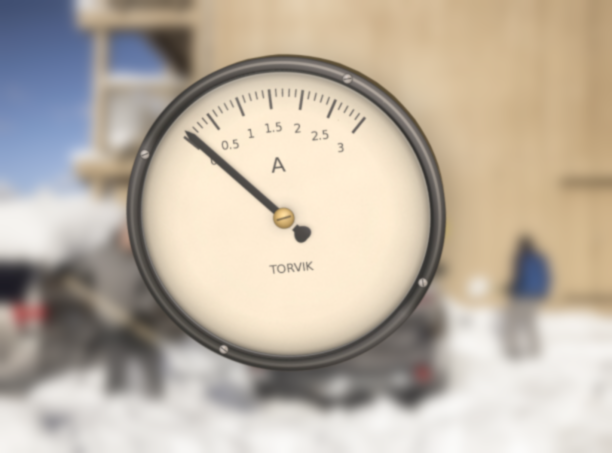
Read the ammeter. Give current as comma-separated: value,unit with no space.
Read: 0.1,A
